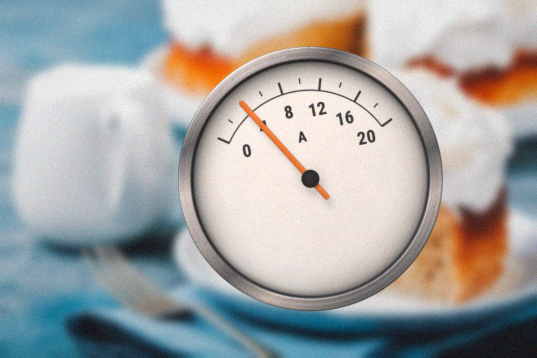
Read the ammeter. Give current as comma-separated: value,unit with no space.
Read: 4,A
